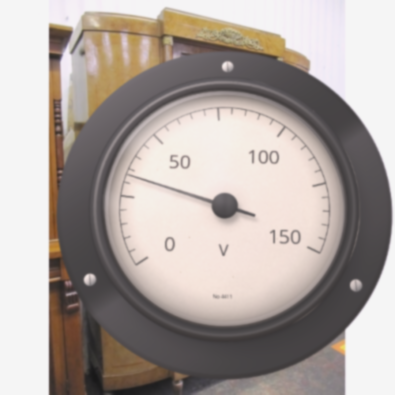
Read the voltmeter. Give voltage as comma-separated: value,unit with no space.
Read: 32.5,V
